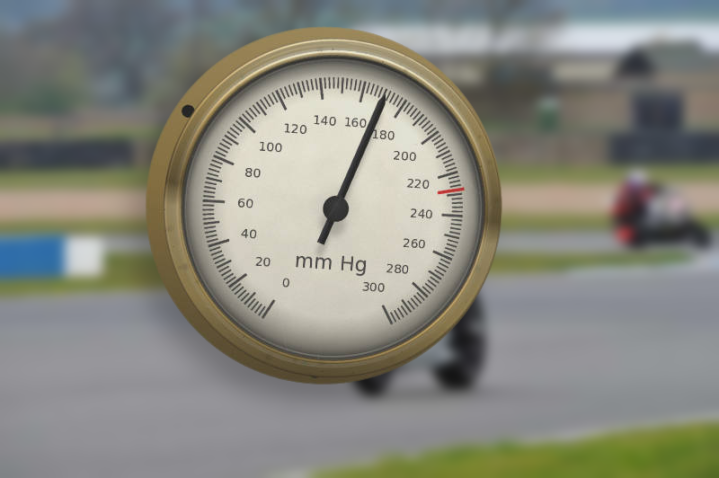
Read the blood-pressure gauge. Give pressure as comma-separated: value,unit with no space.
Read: 170,mmHg
